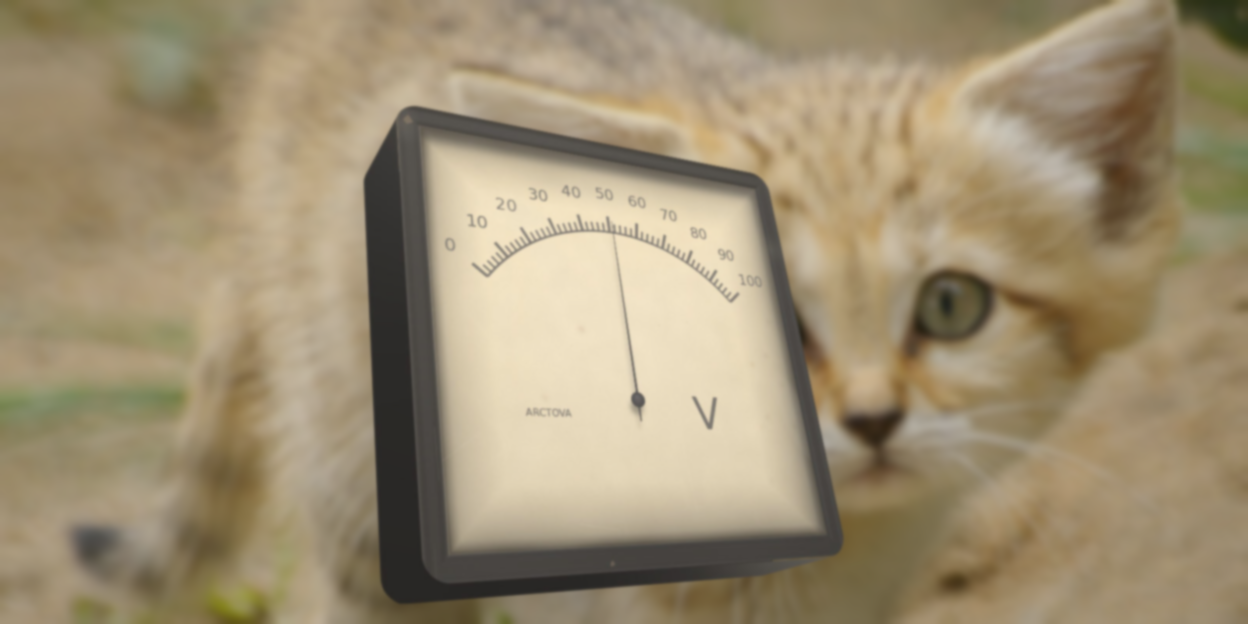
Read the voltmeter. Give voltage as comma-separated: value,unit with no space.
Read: 50,V
